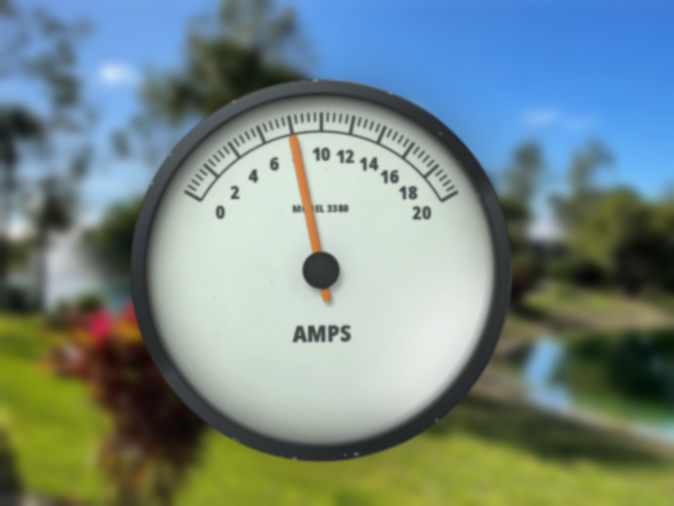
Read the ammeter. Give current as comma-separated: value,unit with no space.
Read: 8,A
